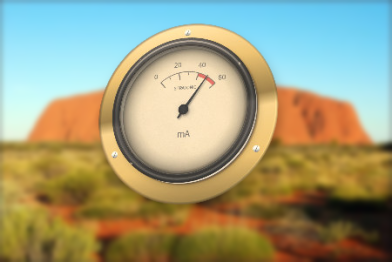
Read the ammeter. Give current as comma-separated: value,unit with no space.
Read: 50,mA
